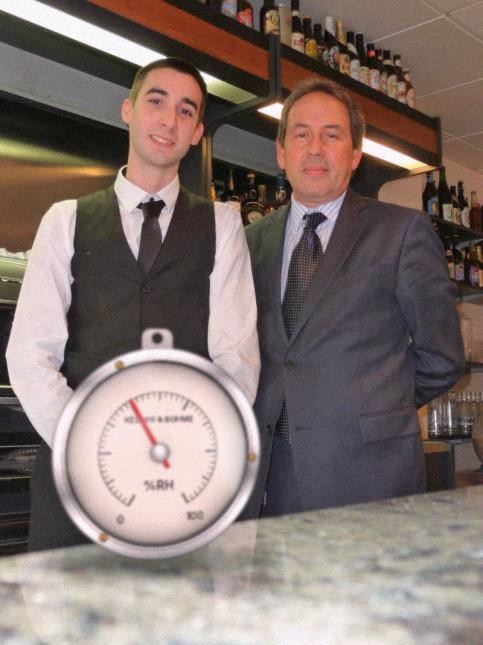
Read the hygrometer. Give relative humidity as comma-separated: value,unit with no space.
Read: 40,%
